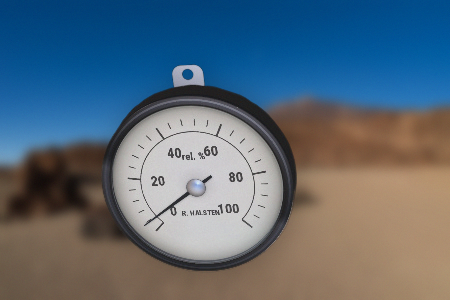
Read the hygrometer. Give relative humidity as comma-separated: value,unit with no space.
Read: 4,%
